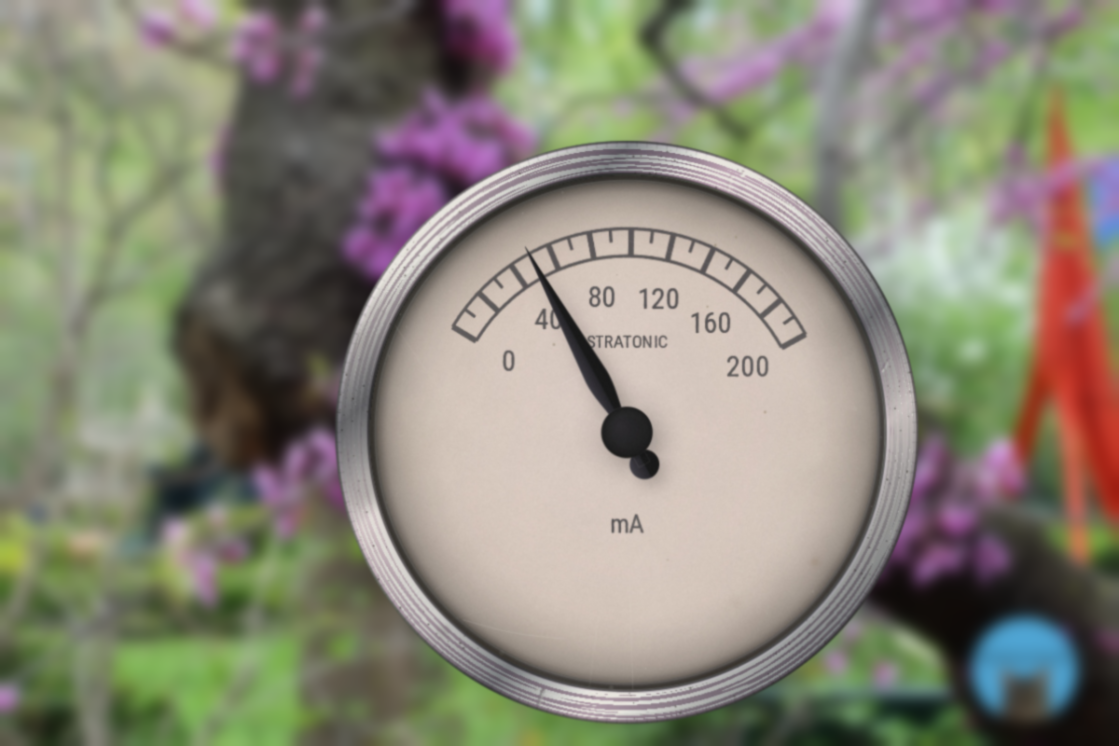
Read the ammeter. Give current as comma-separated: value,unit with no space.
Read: 50,mA
